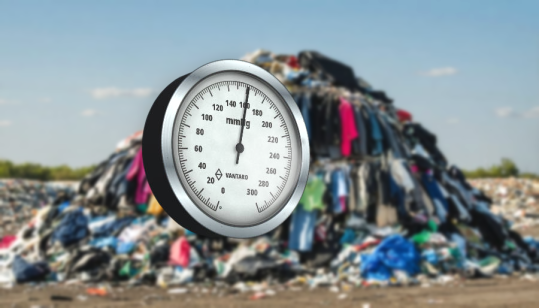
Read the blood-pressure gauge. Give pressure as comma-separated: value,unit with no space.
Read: 160,mmHg
